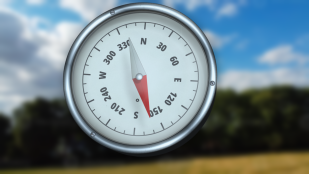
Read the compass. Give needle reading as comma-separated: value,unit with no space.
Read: 160,°
